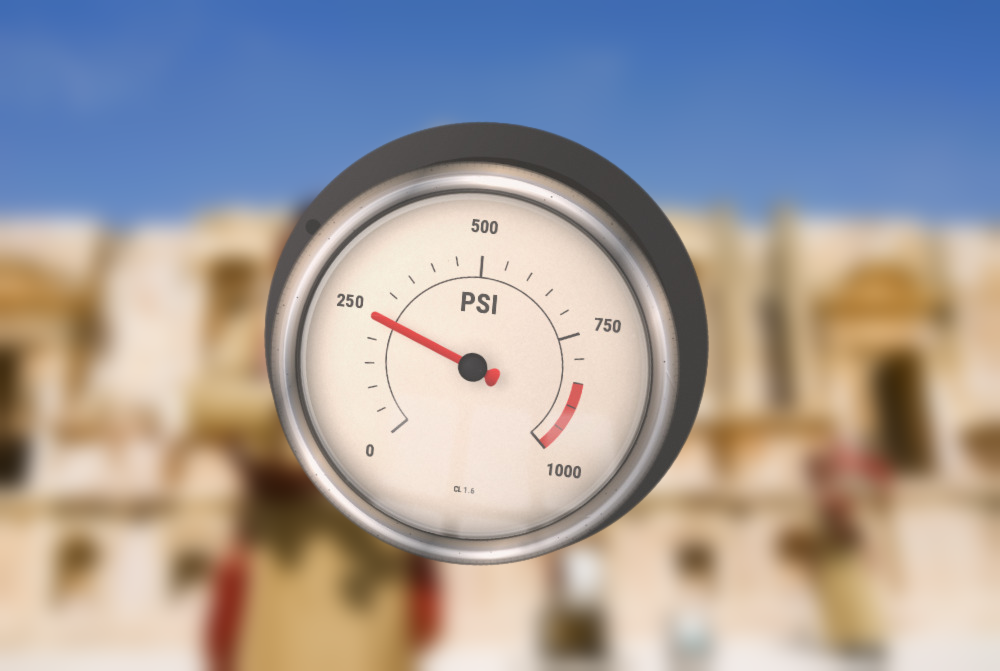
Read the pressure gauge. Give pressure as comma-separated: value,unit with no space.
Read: 250,psi
